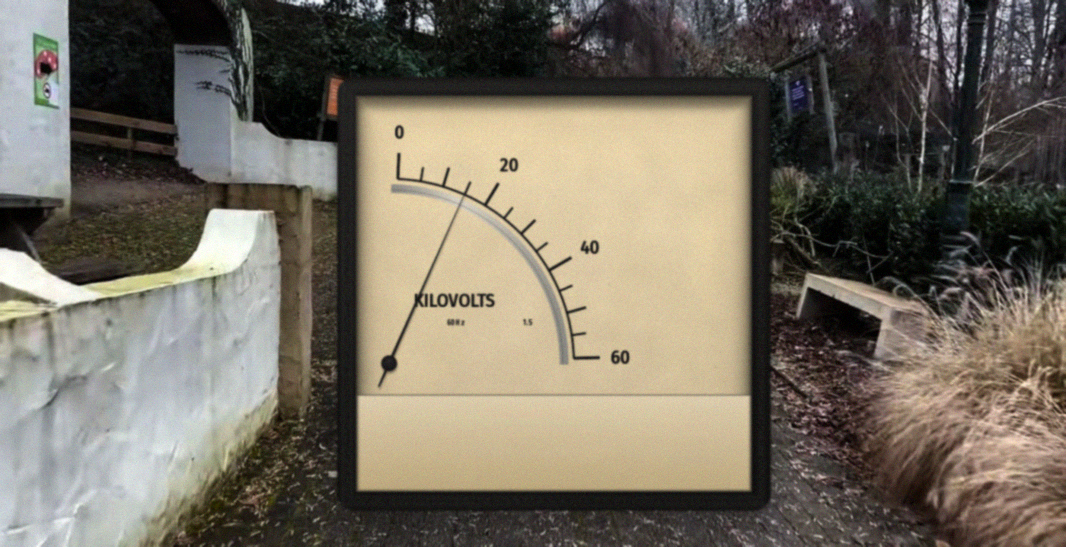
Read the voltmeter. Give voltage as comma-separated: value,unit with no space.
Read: 15,kV
